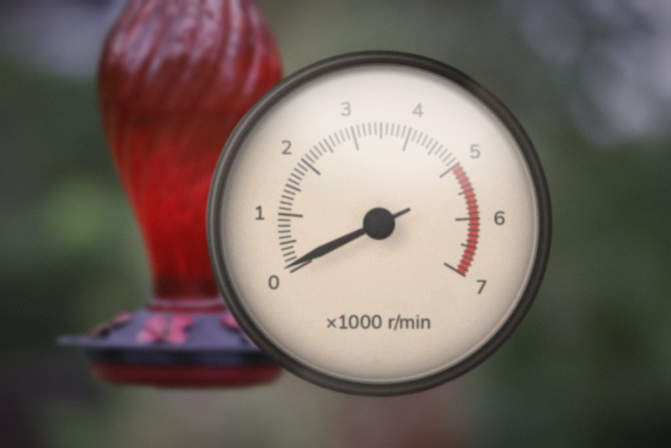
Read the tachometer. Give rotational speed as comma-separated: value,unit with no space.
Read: 100,rpm
